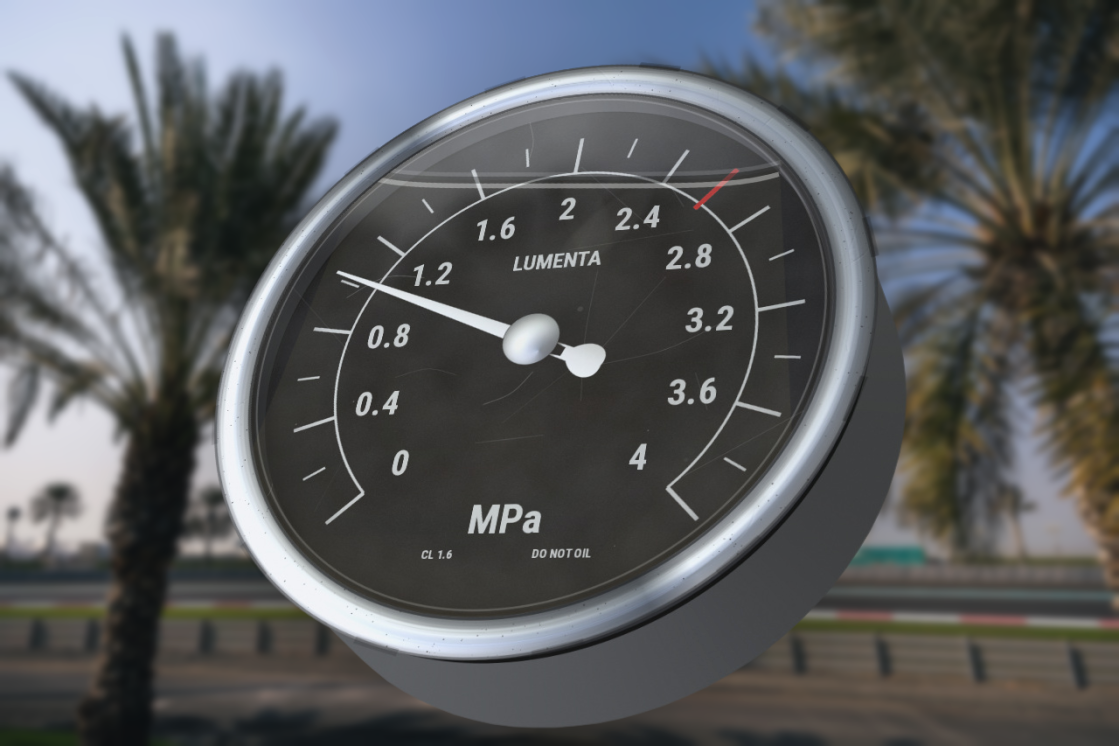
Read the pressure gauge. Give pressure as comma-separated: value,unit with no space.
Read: 1,MPa
